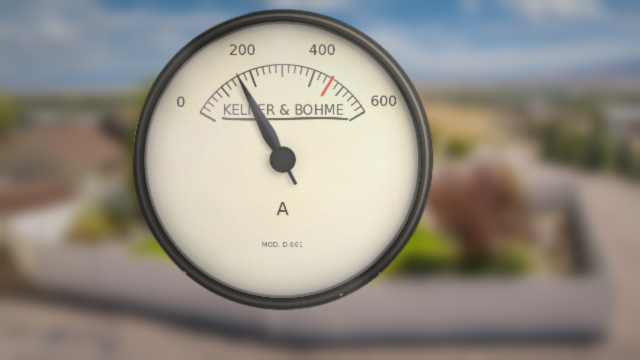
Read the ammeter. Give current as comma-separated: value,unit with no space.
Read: 160,A
